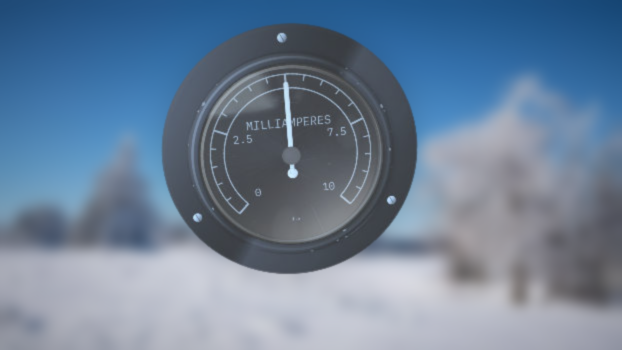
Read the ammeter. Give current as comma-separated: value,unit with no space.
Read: 5,mA
